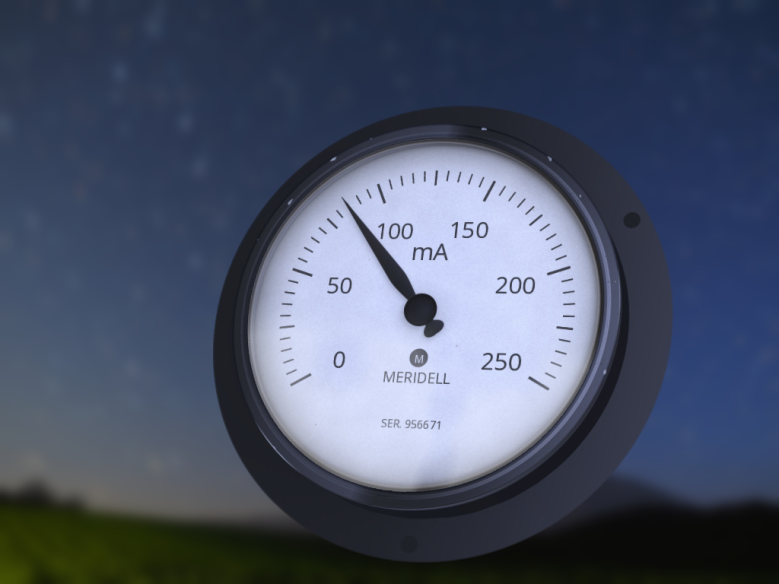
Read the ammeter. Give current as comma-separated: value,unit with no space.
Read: 85,mA
